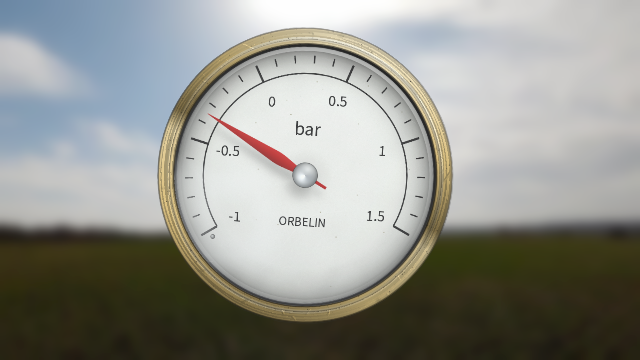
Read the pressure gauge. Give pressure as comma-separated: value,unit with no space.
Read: -0.35,bar
